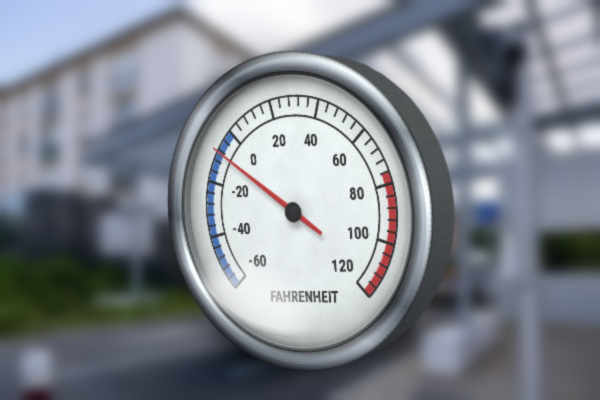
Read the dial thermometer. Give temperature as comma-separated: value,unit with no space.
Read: -8,°F
